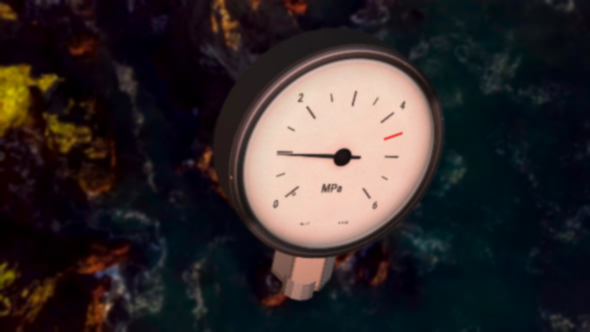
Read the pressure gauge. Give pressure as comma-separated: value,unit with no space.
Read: 1,MPa
